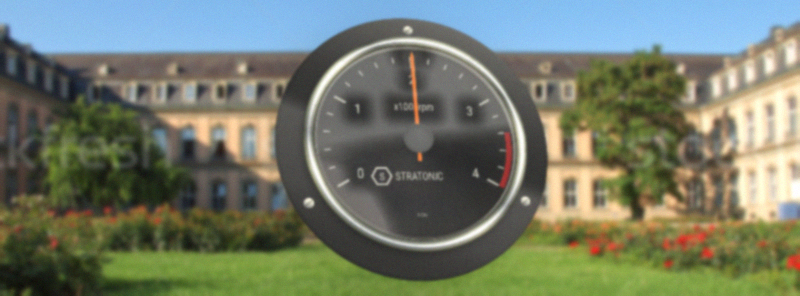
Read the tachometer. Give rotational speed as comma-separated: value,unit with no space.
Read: 2000,rpm
